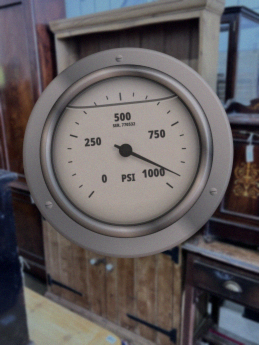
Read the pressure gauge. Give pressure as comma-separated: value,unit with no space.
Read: 950,psi
